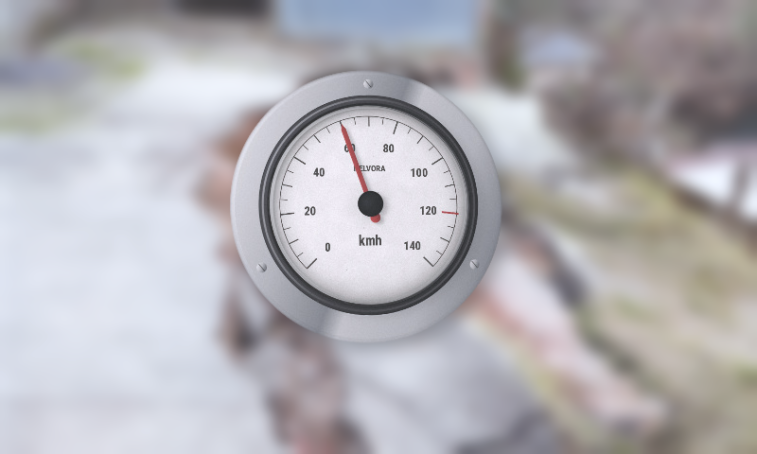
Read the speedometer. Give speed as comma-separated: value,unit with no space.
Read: 60,km/h
